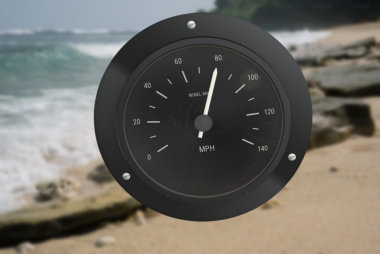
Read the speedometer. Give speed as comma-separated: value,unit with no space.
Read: 80,mph
